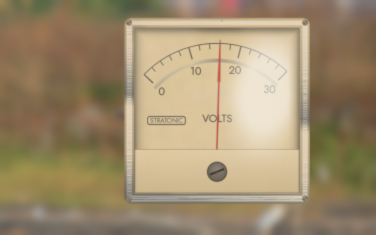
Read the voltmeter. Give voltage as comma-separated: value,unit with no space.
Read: 16,V
